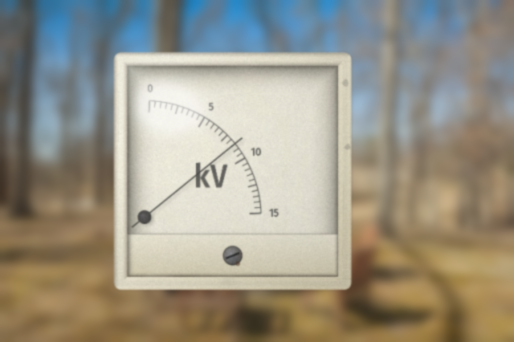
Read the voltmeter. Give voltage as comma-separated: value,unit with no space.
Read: 8.5,kV
